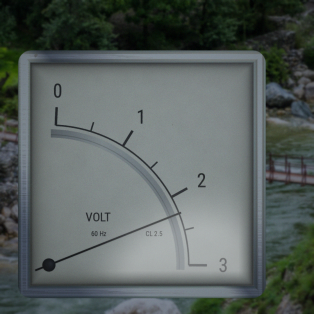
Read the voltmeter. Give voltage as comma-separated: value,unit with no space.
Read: 2.25,V
